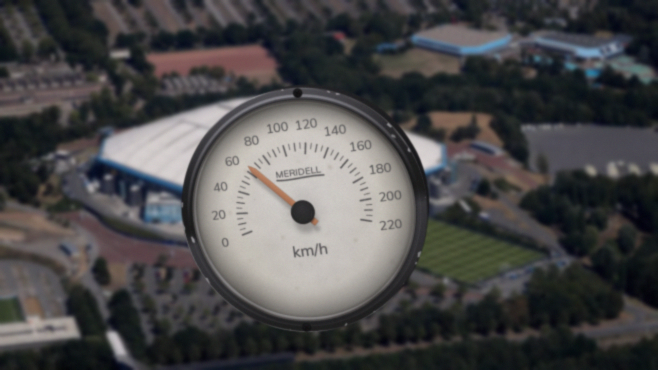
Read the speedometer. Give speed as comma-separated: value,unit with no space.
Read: 65,km/h
